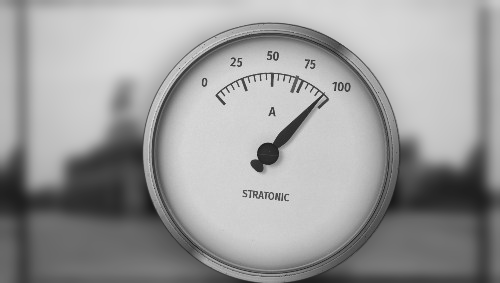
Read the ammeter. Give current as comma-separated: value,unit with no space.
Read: 95,A
